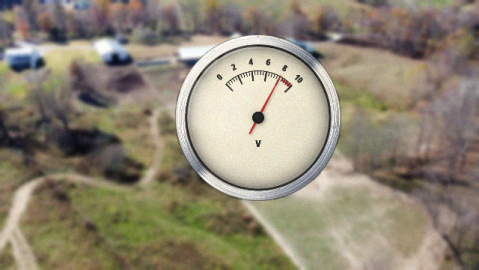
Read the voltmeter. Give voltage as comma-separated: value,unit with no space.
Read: 8,V
